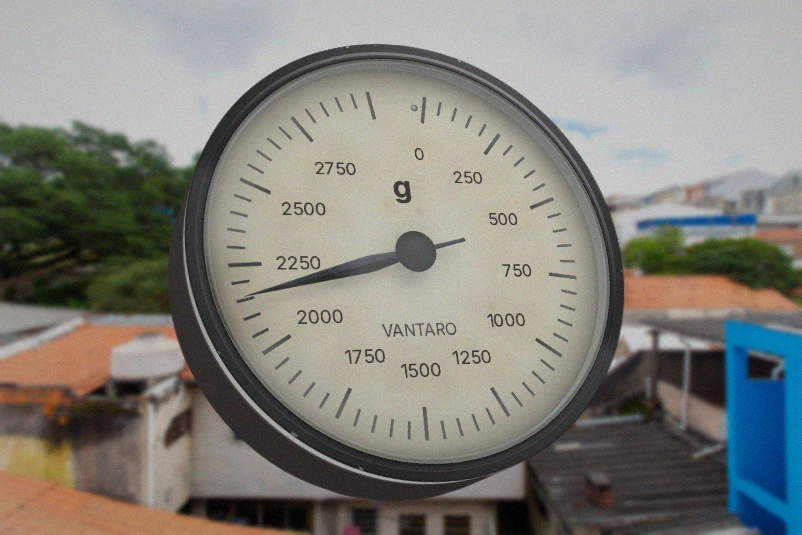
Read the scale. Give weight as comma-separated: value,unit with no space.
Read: 2150,g
